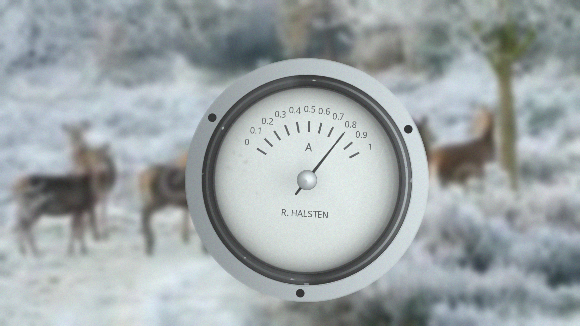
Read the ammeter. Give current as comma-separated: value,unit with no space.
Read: 0.8,A
